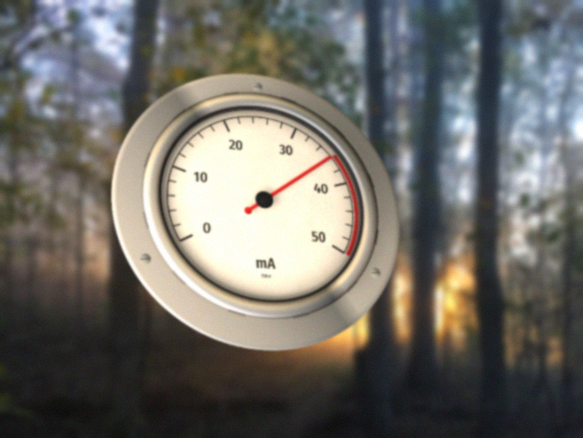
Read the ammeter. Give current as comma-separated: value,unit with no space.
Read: 36,mA
